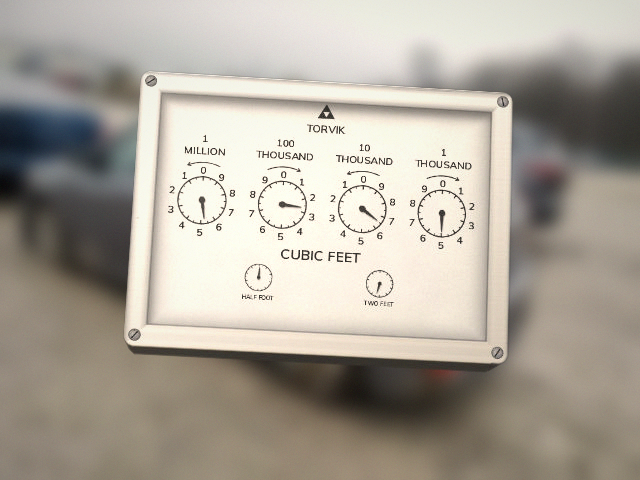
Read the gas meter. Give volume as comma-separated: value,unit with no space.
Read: 526500,ft³
